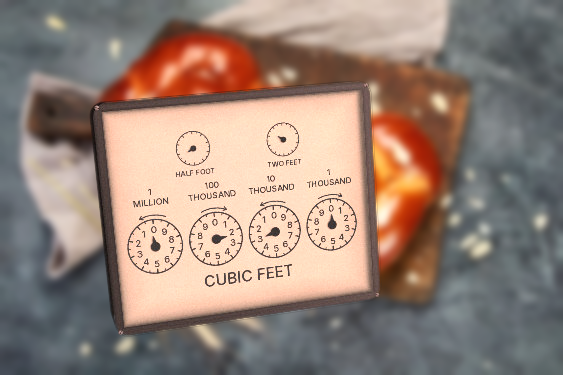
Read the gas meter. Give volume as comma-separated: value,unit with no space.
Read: 23000,ft³
